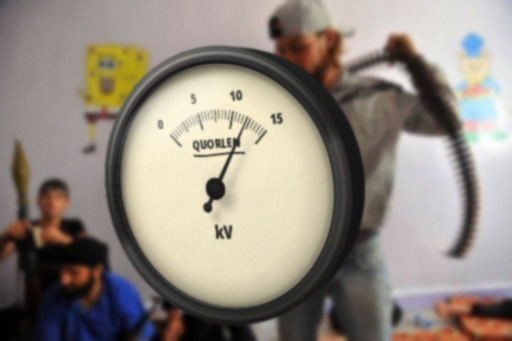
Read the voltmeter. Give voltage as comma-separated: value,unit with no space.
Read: 12.5,kV
